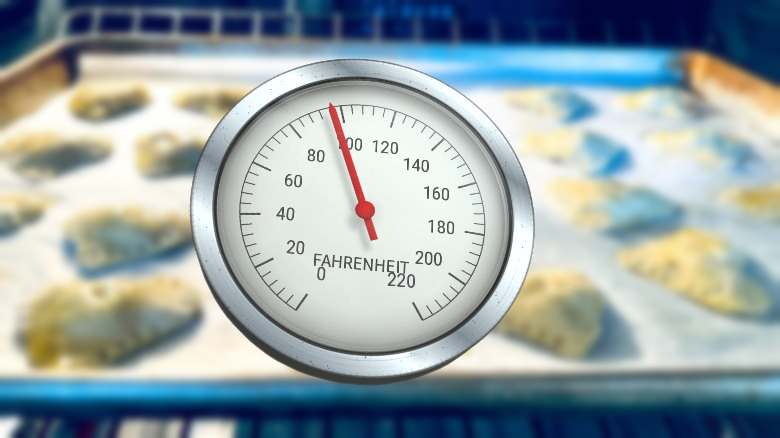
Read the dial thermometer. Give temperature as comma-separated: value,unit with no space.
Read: 96,°F
